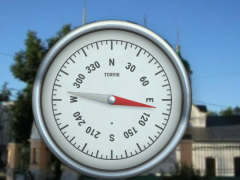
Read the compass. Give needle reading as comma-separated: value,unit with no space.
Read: 100,°
